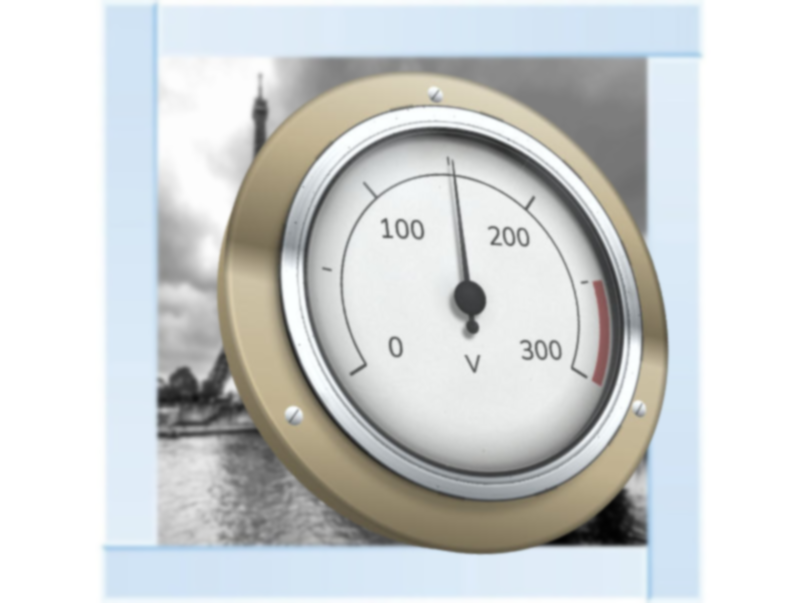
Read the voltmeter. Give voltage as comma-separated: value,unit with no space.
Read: 150,V
